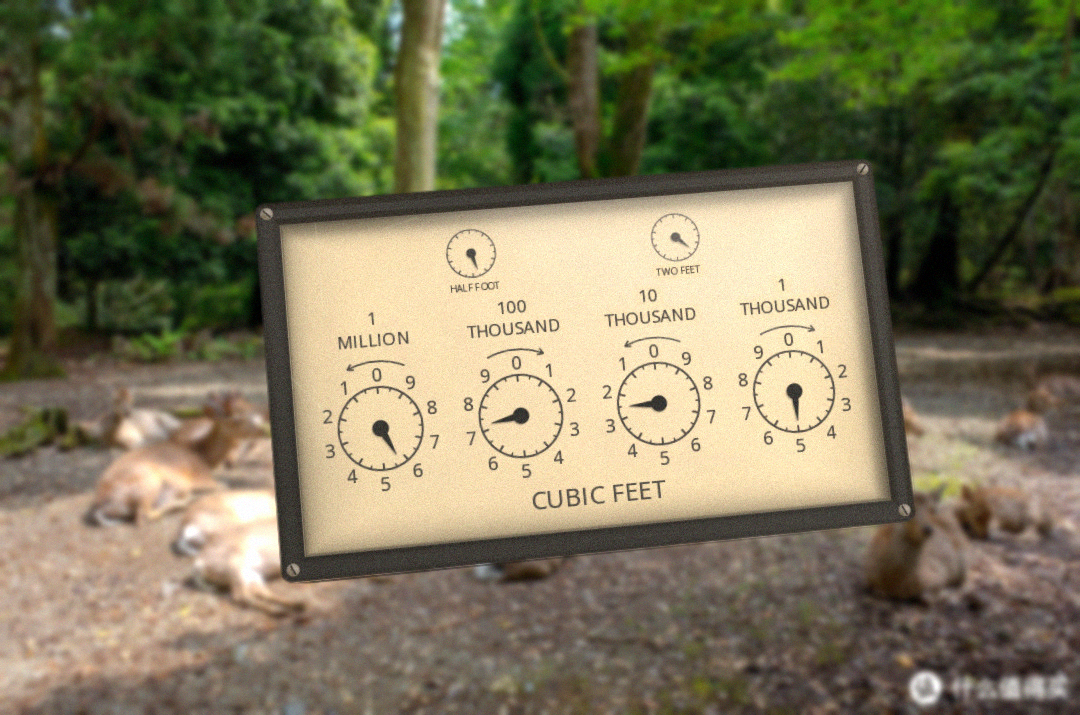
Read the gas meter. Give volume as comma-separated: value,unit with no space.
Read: 572500,ft³
